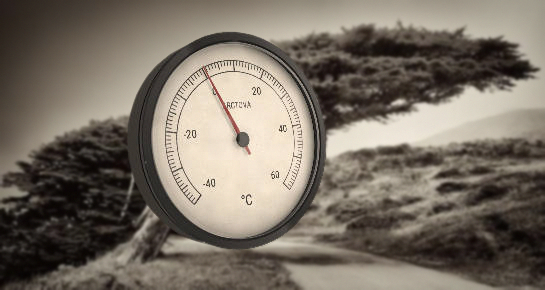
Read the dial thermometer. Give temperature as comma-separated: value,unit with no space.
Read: 0,°C
